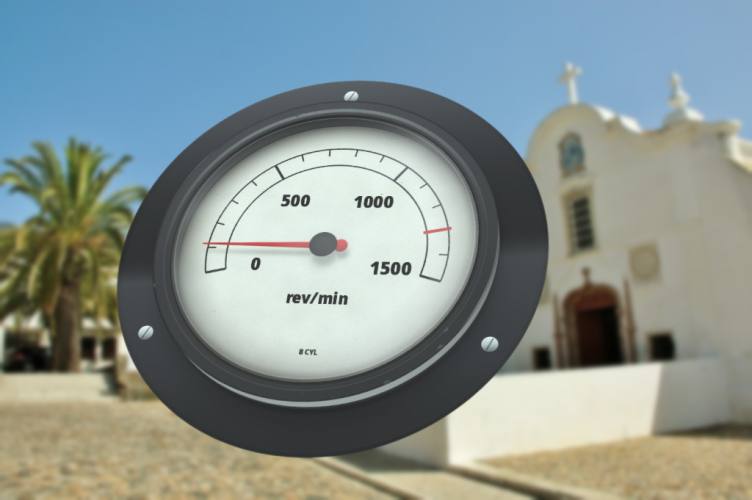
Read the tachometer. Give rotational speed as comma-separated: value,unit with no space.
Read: 100,rpm
